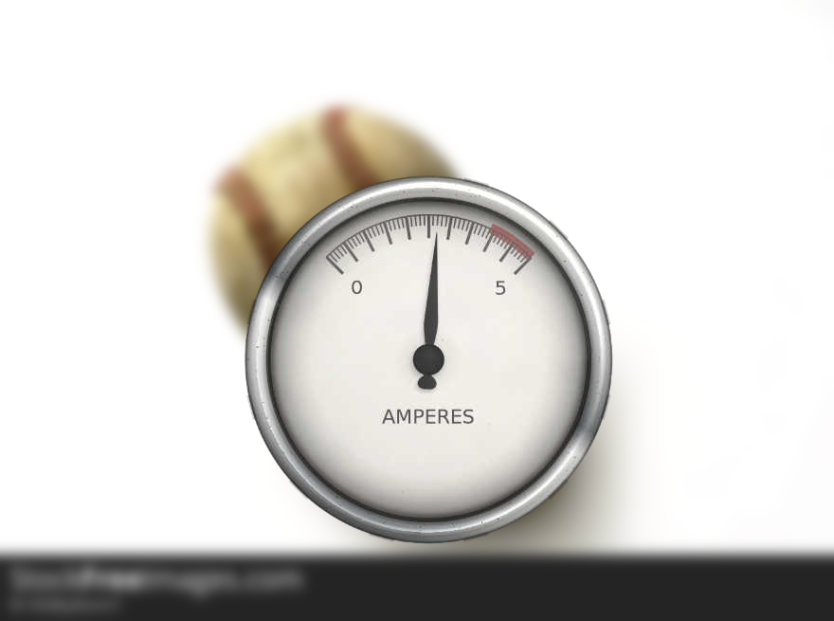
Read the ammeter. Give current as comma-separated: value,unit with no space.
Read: 2.7,A
